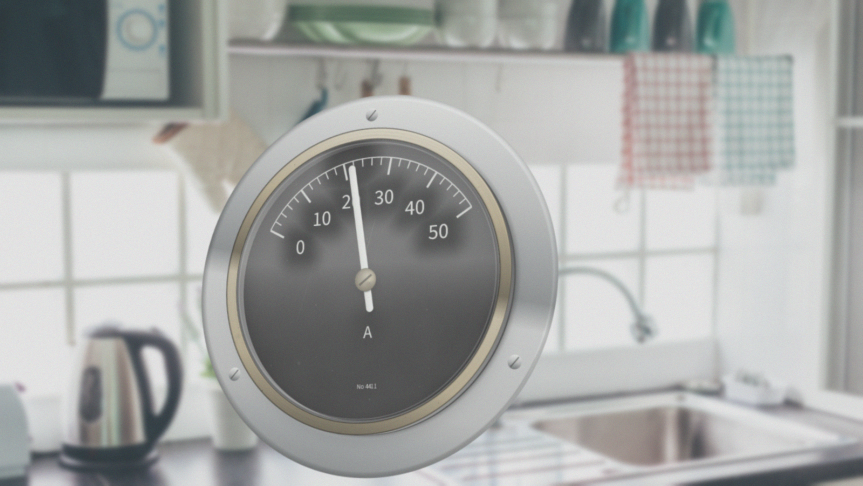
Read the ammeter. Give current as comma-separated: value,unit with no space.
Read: 22,A
